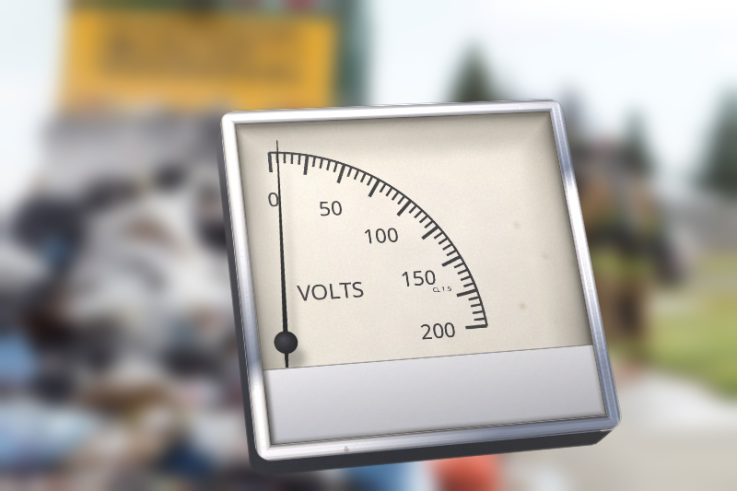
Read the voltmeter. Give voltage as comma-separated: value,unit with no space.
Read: 5,V
